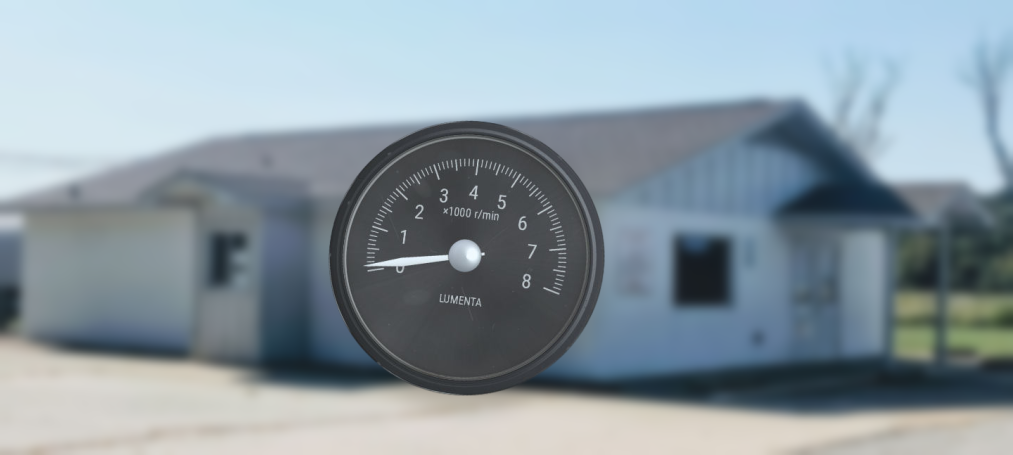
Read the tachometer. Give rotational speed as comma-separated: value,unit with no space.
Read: 100,rpm
